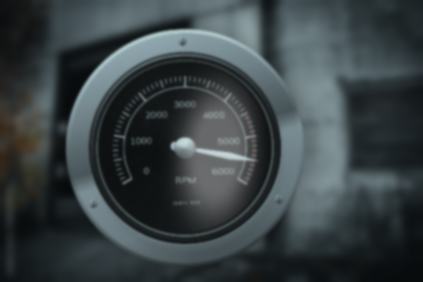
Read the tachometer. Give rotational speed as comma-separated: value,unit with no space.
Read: 5500,rpm
